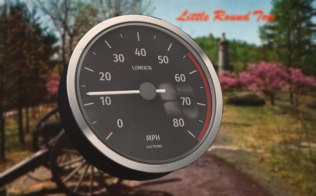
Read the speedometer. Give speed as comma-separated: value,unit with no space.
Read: 12.5,mph
